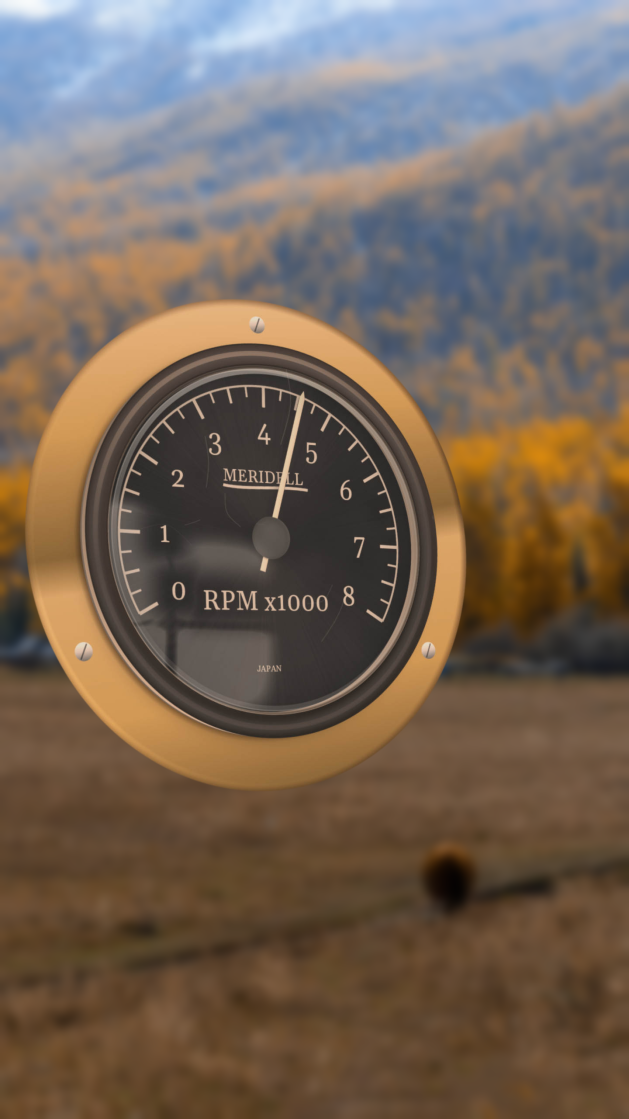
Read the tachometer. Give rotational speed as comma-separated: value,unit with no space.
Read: 4500,rpm
